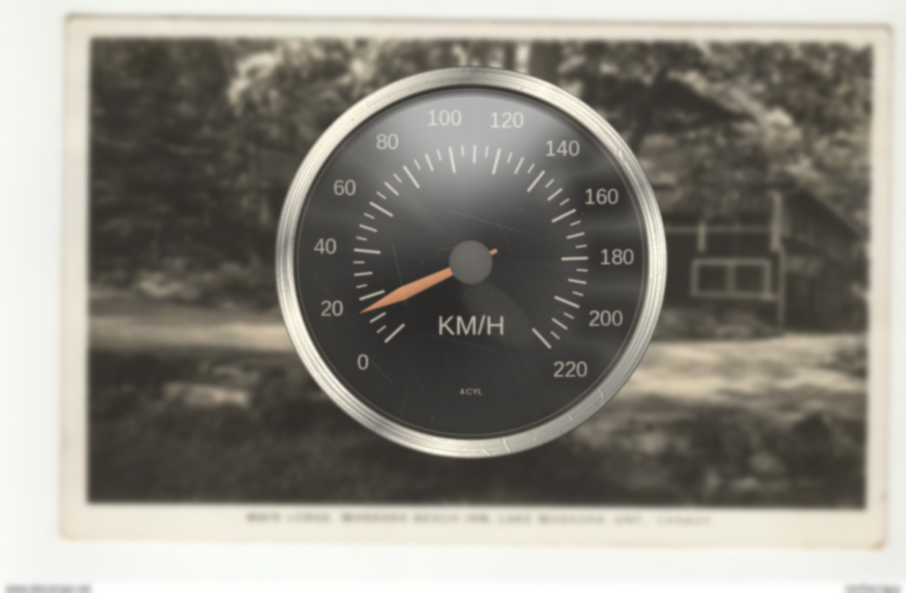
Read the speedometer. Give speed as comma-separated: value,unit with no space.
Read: 15,km/h
